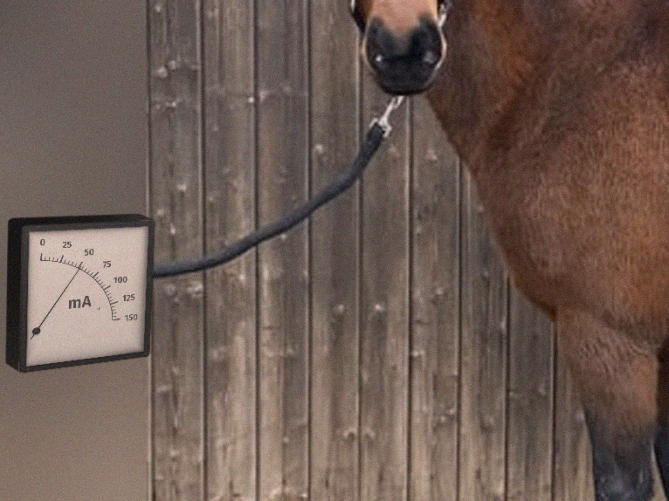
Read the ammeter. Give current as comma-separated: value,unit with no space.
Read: 50,mA
